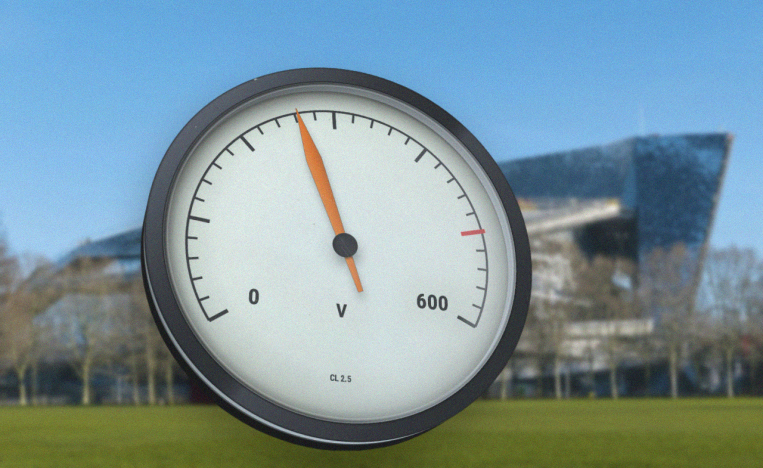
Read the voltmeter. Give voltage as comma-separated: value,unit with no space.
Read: 260,V
